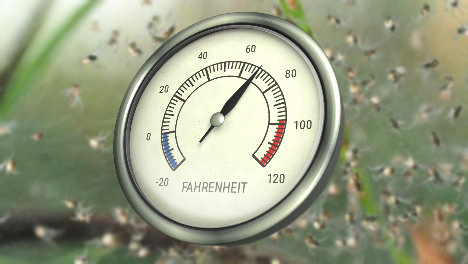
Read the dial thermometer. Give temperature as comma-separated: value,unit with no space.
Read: 70,°F
